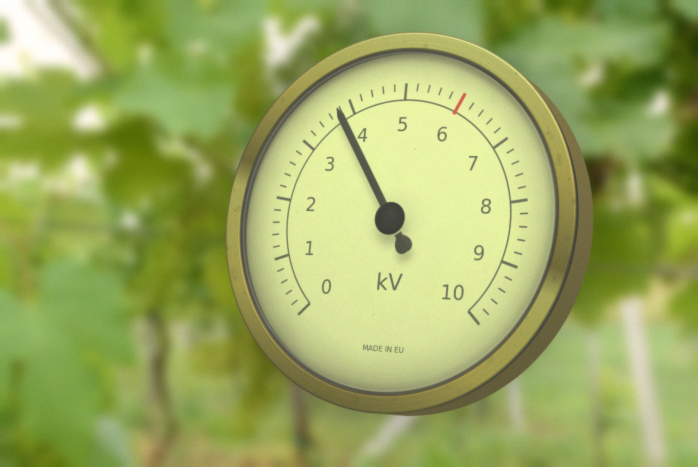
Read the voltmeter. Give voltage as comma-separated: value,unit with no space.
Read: 3.8,kV
